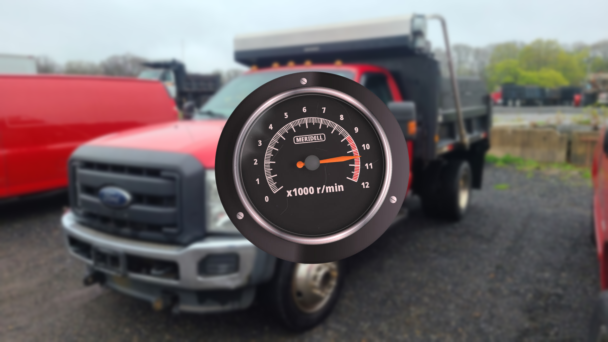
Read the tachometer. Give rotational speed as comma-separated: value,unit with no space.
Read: 10500,rpm
